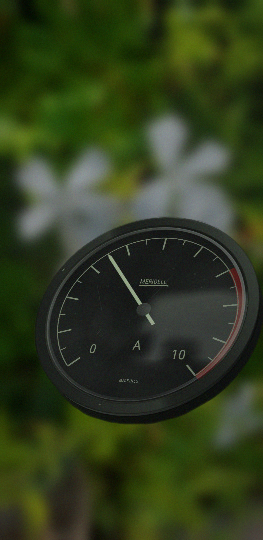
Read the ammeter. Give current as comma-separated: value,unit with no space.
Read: 3.5,A
